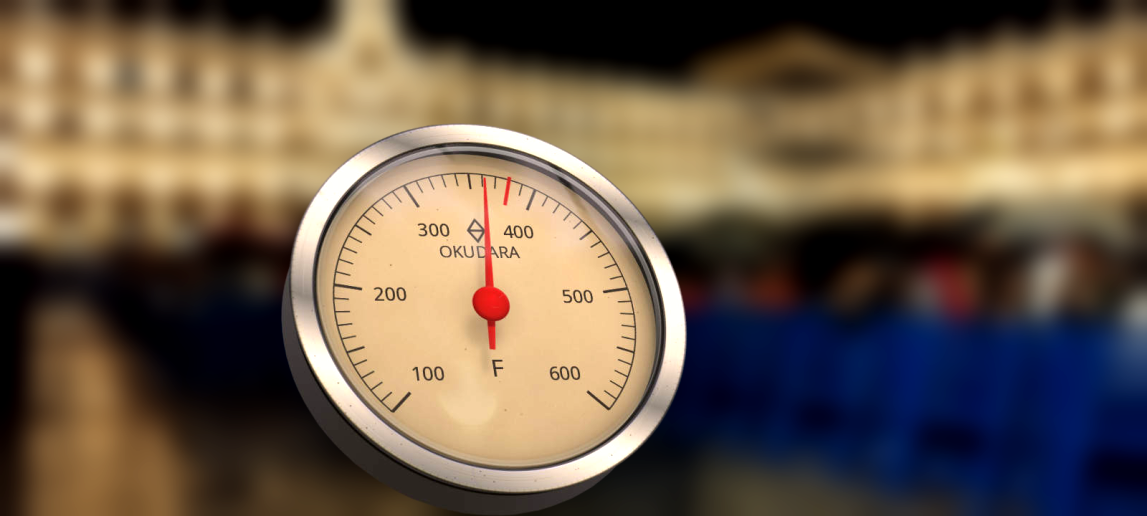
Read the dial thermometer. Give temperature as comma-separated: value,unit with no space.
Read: 360,°F
